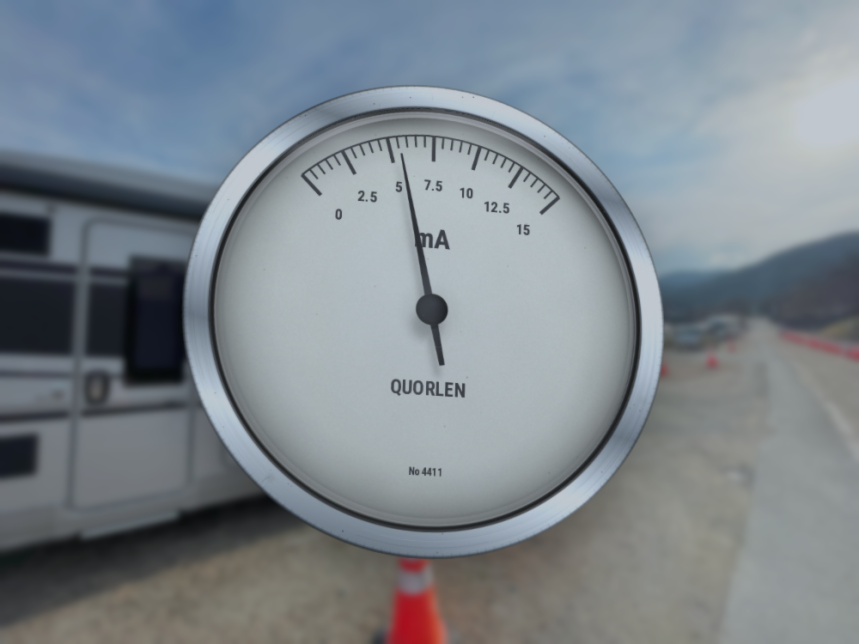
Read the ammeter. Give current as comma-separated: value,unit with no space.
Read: 5.5,mA
